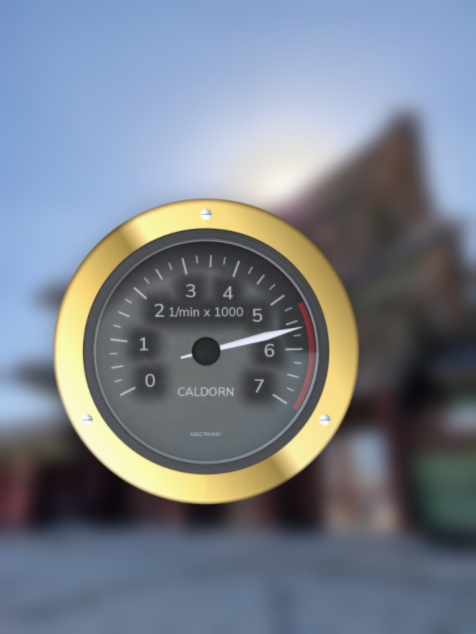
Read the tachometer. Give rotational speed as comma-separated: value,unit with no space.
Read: 5625,rpm
